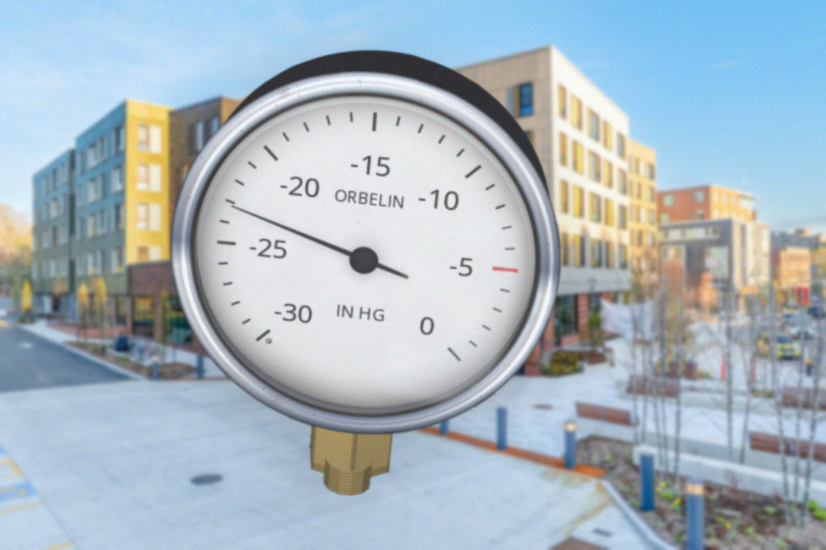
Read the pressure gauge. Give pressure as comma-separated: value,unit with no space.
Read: -23,inHg
